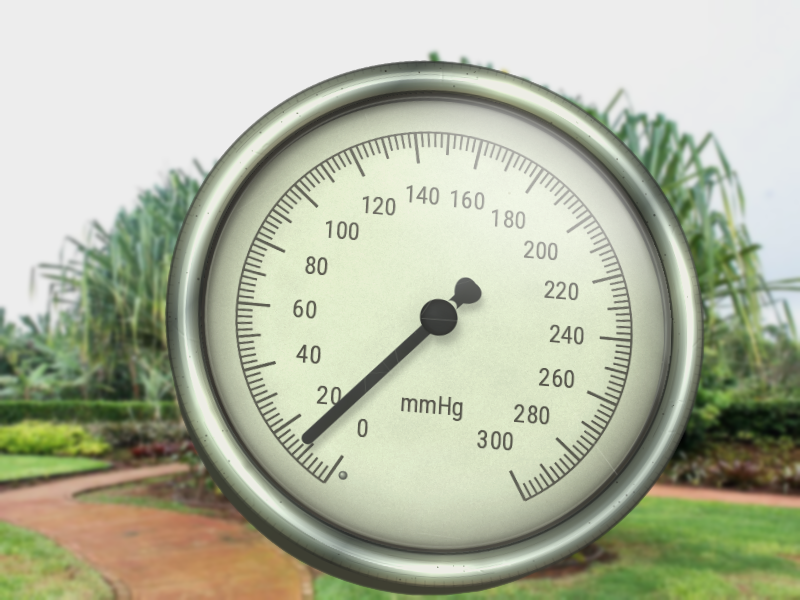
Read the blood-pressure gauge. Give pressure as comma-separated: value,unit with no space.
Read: 12,mmHg
